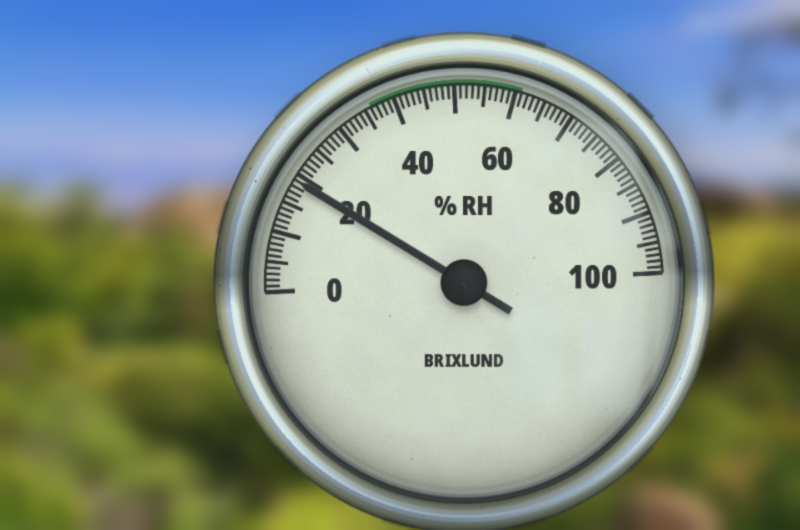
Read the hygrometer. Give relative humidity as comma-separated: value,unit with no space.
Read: 19,%
